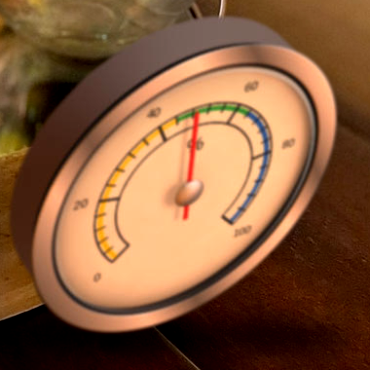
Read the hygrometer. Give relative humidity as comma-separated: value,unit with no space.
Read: 48,%
